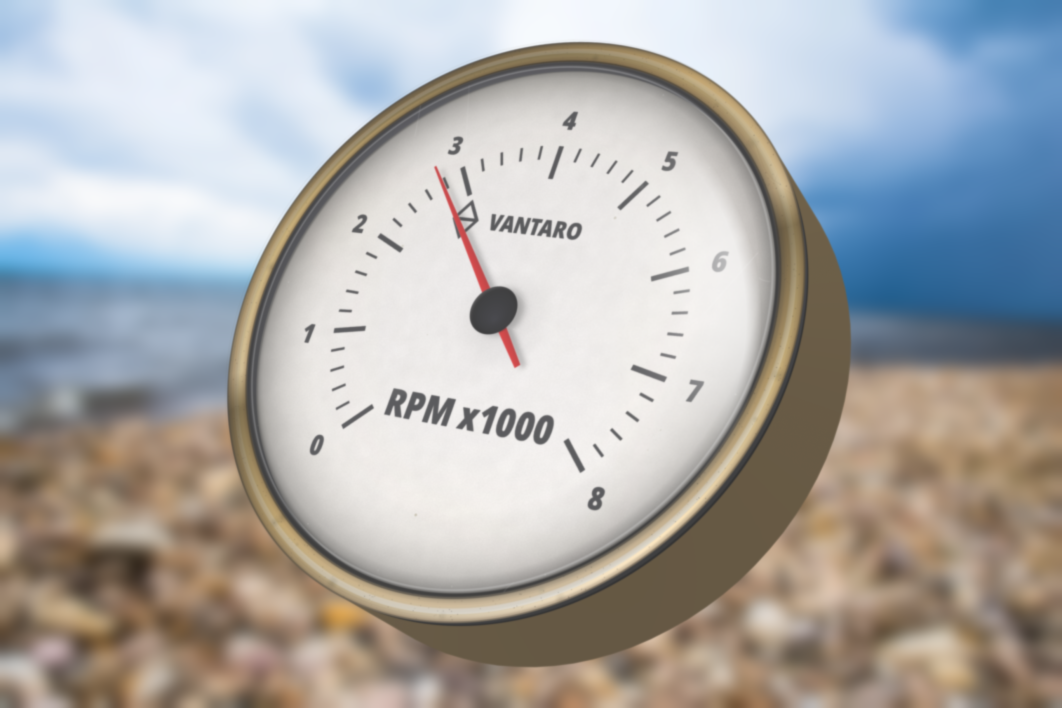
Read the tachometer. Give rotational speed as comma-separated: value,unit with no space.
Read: 2800,rpm
